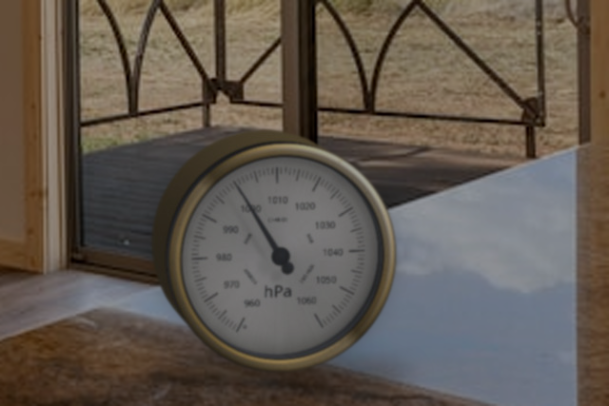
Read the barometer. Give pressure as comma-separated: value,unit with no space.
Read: 1000,hPa
